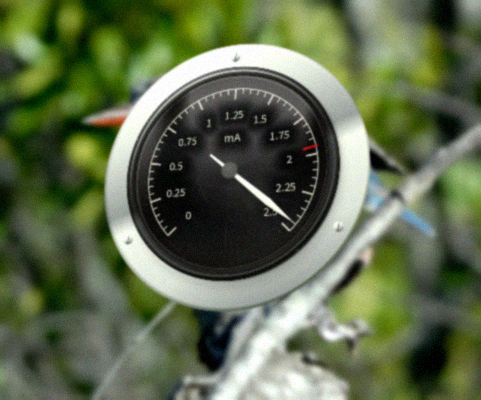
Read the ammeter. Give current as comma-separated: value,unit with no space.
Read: 2.45,mA
